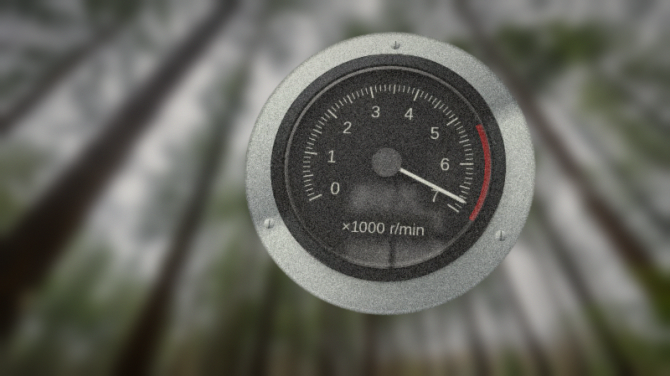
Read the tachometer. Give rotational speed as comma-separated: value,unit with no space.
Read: 6800,rpm
